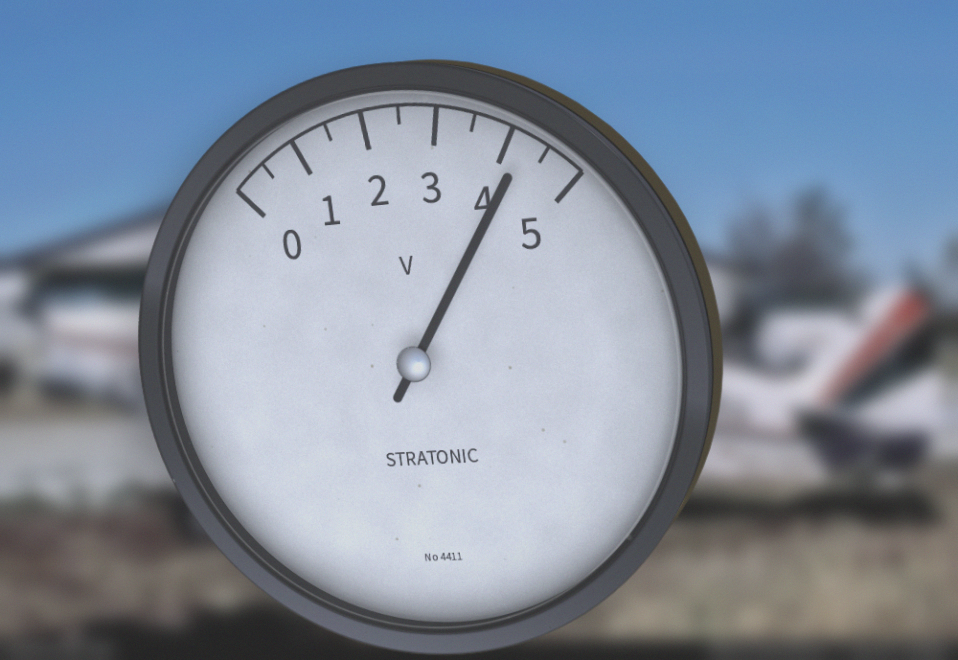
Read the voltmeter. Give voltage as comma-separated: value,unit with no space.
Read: 4.25,V
